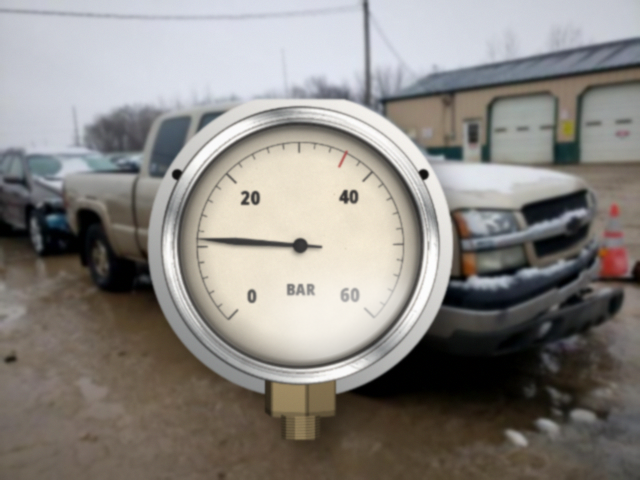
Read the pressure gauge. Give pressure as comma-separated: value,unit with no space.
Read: 11,bar
